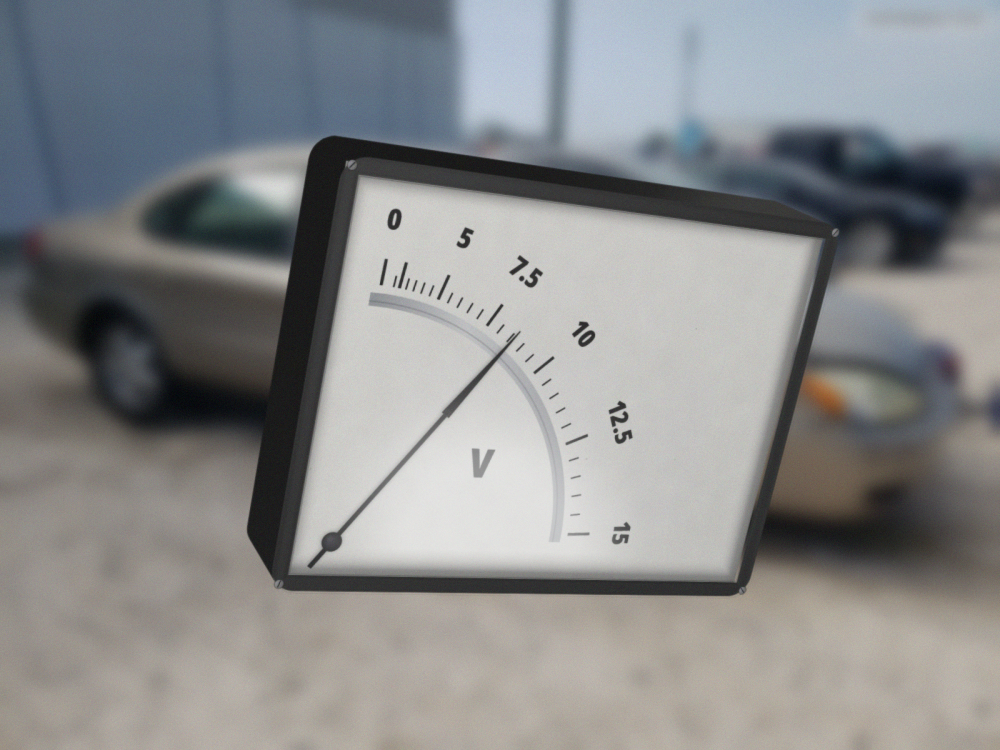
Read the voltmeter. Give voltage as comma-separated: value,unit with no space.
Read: 8.5,V
